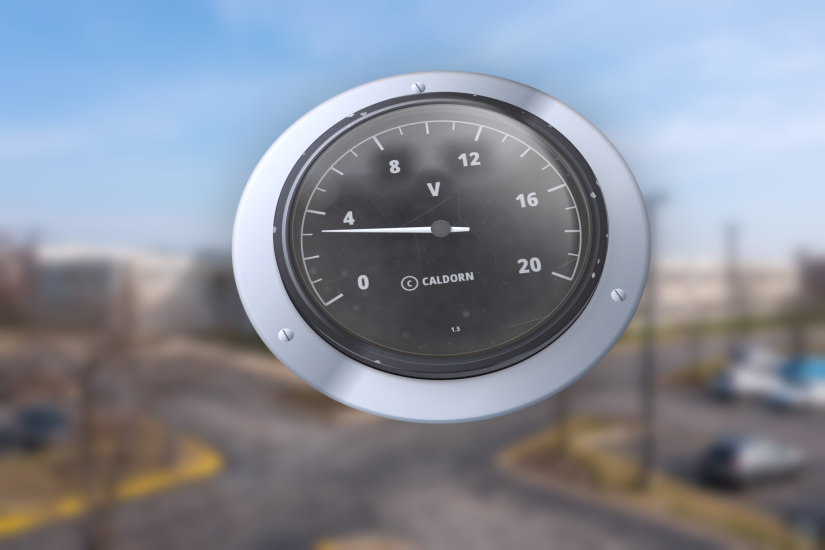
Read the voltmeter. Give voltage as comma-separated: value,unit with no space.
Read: 3,V
